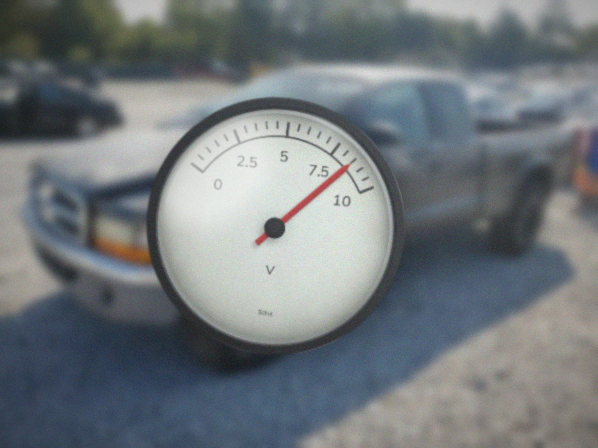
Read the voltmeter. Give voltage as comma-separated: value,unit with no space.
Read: 8.5,V
